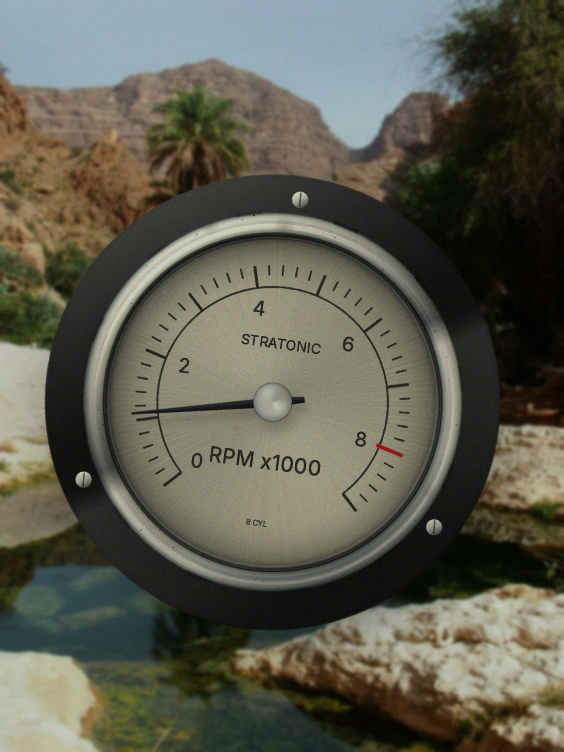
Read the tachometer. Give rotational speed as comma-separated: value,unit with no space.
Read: 1100,rpm
